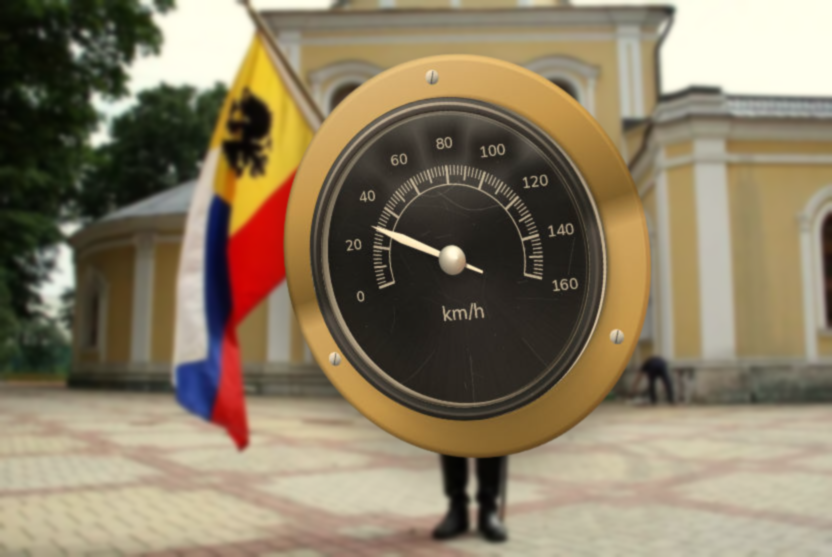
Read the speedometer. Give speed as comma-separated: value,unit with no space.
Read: 30,km/h
